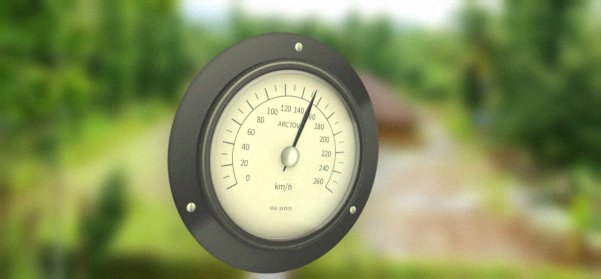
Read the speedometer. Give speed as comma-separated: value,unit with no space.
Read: 150,km/h
